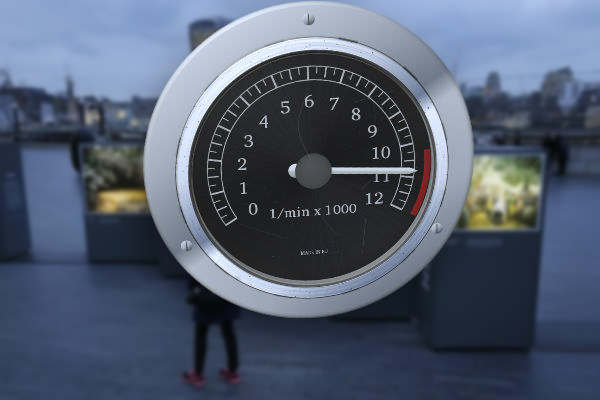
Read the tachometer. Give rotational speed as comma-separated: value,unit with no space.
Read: 10750,rpm
